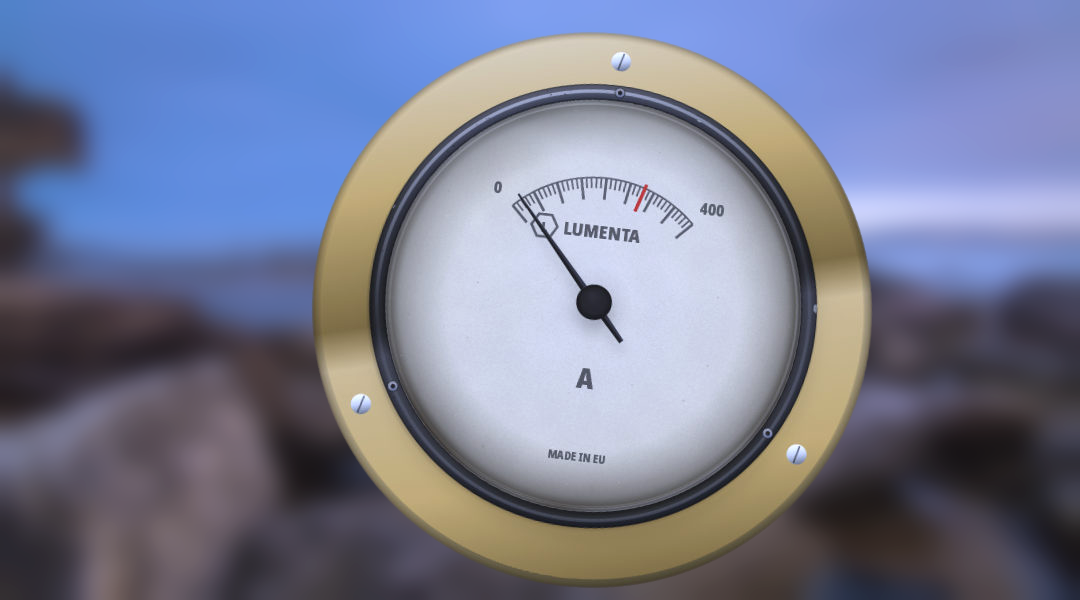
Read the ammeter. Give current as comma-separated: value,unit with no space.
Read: 20,A
